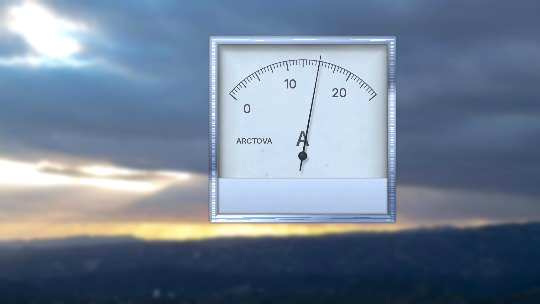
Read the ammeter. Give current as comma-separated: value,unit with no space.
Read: 15,A
